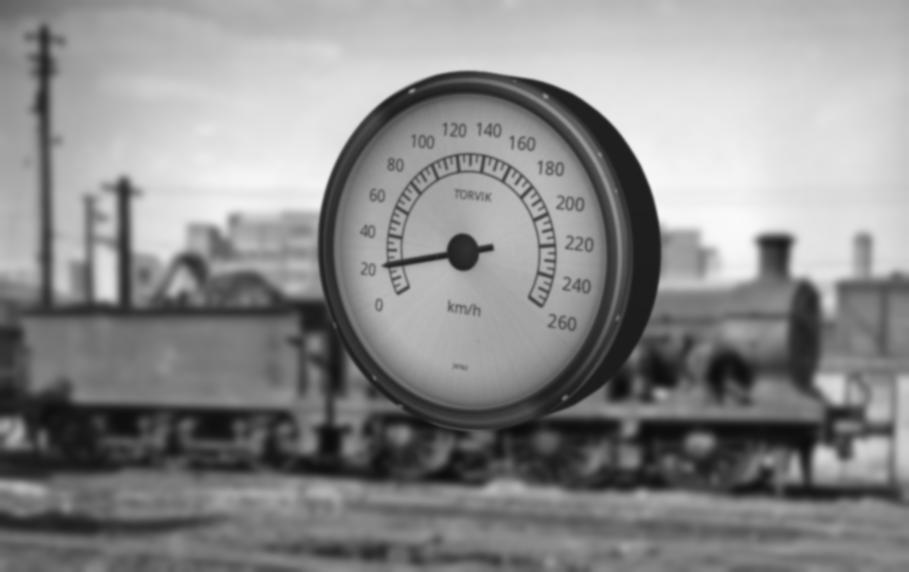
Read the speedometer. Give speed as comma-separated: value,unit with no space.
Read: 20,km/h
